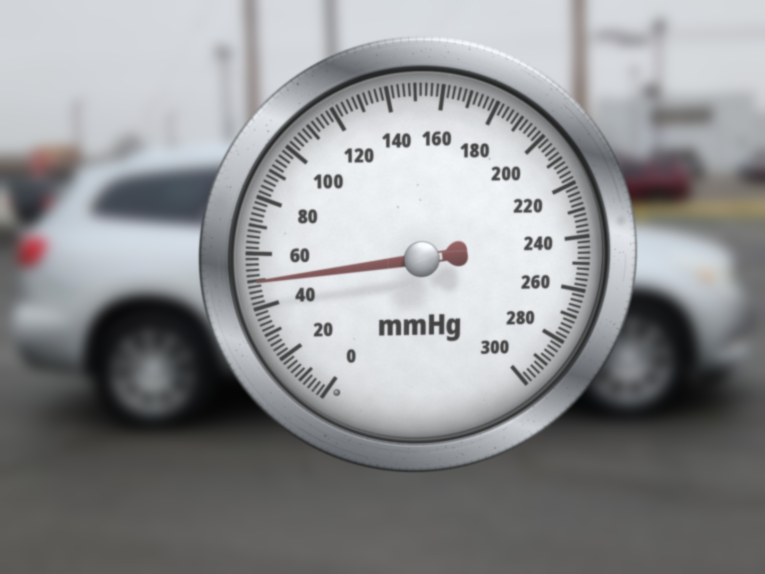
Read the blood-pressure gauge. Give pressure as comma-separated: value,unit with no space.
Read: 50,mmHg
